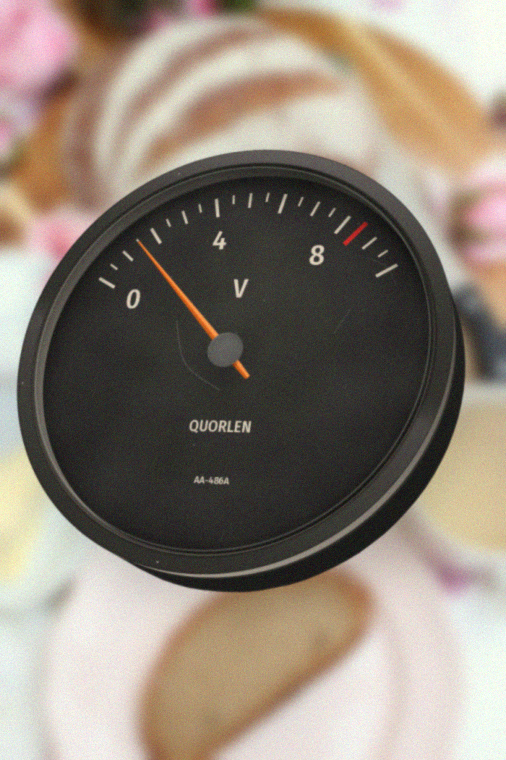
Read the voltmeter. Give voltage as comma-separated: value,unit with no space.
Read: 1.5,V
